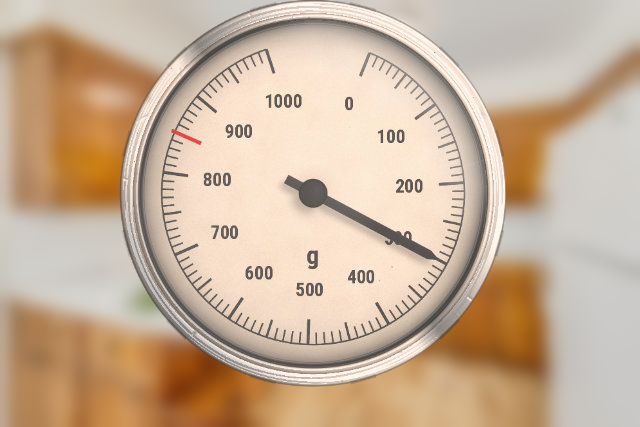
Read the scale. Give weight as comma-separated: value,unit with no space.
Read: 300,g
